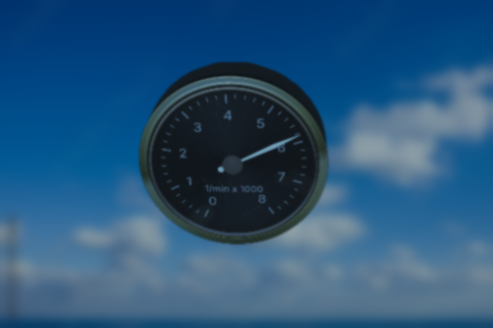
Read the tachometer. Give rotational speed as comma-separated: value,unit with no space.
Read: 5800,rpm
